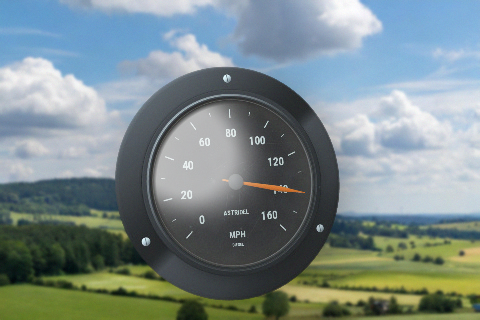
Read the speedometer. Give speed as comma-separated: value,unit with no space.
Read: 140,mph
